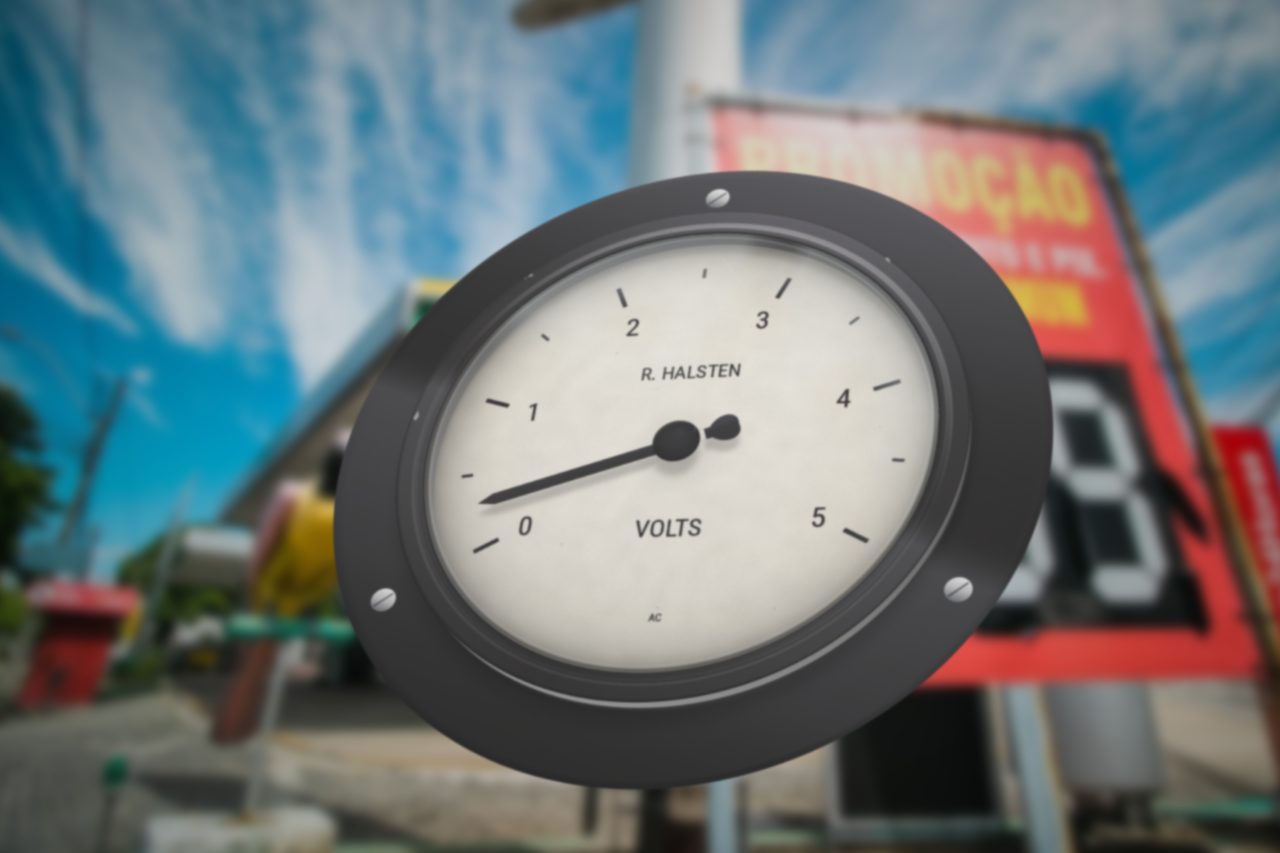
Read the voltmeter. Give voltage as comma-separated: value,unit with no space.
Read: 0.25,V
